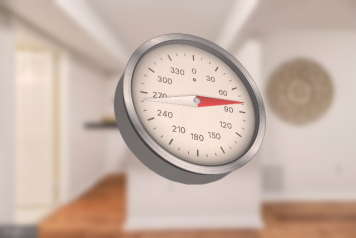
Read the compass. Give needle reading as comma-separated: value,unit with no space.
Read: 80,°
